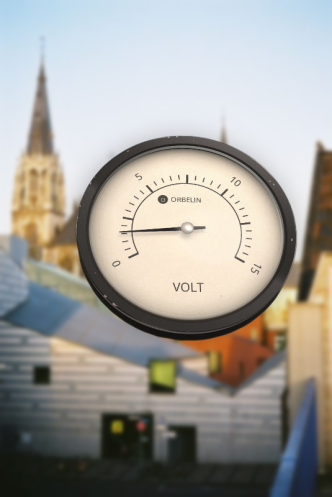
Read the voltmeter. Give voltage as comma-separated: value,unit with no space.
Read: 1.5,V
